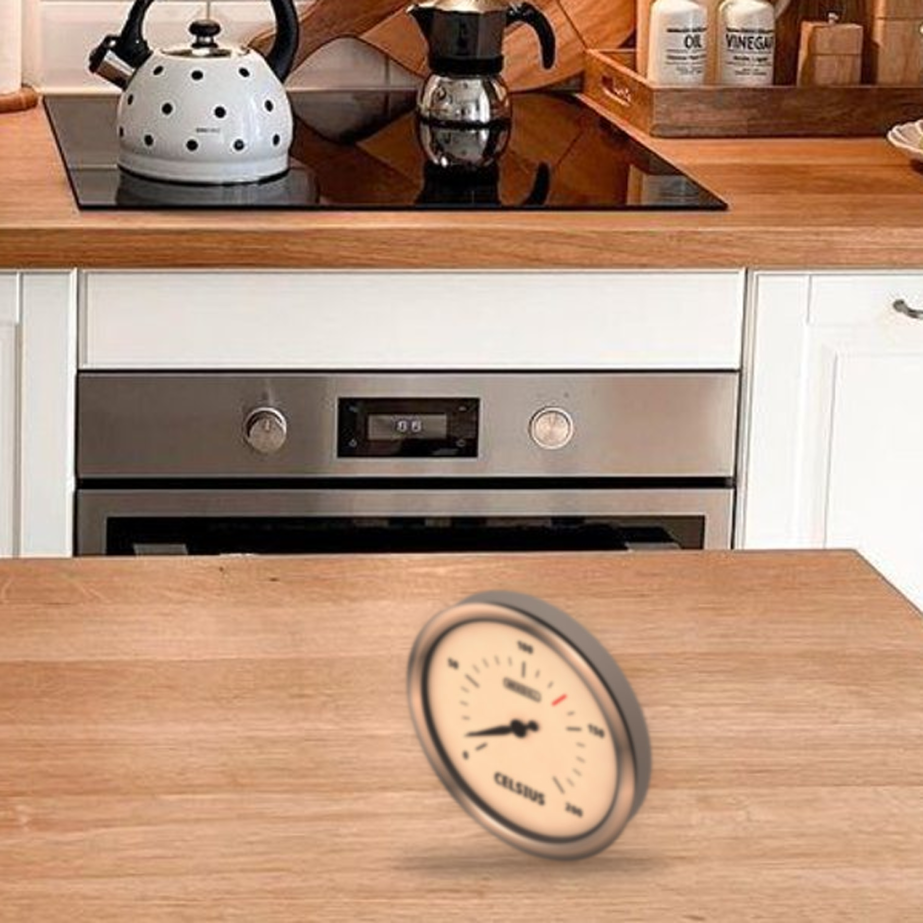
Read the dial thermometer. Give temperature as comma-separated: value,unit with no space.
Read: 10,°C
